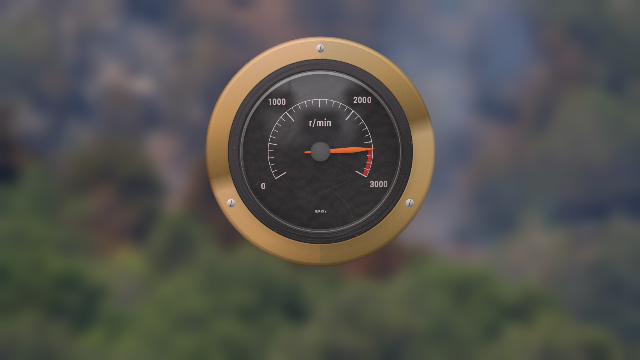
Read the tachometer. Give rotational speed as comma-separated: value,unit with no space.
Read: 2600,rpm
